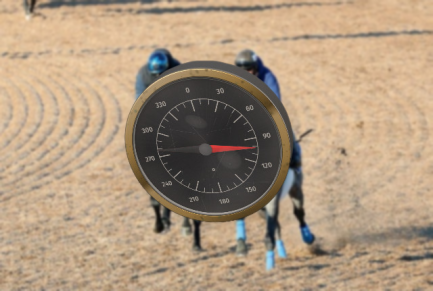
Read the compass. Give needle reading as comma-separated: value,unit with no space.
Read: 100,°
